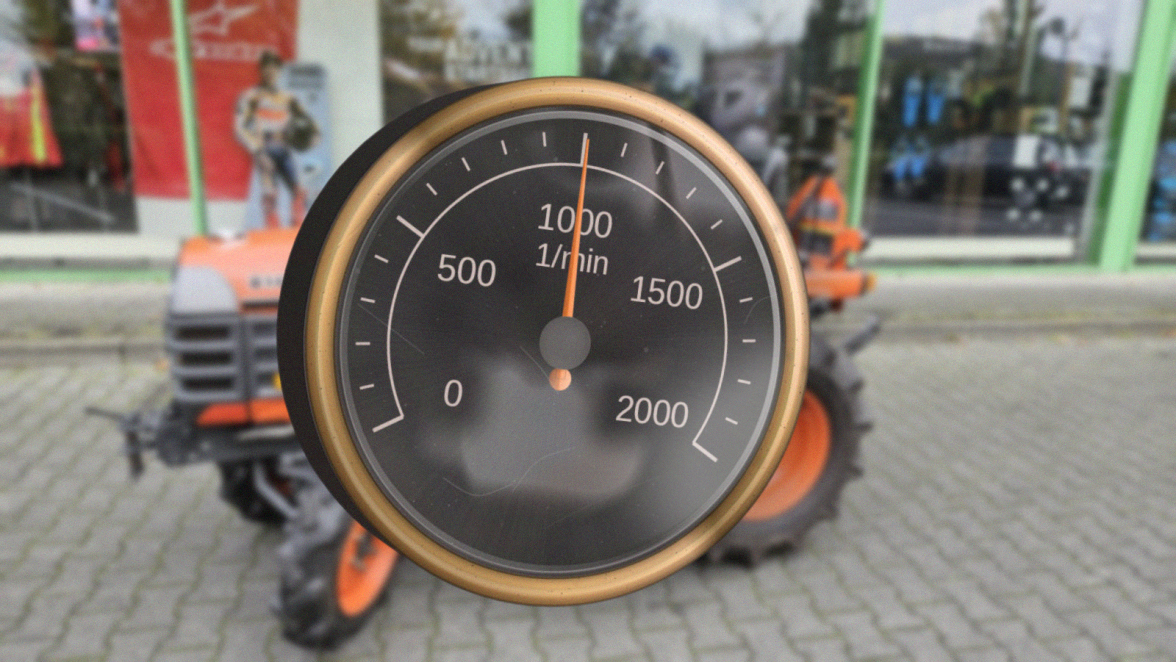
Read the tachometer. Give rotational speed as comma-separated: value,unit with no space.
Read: 1000,rpm
